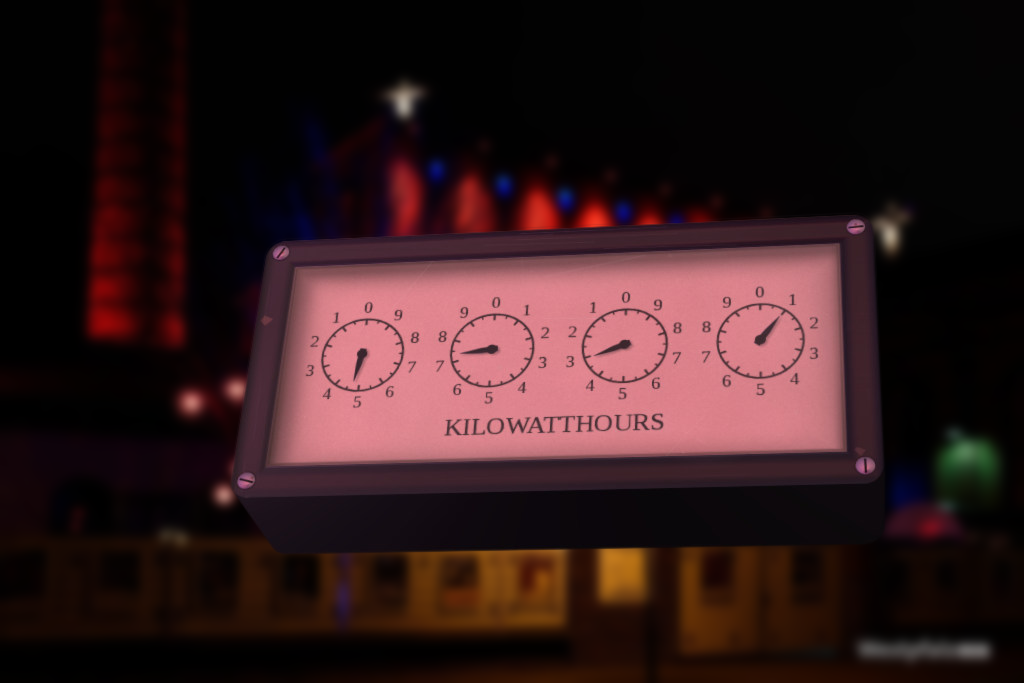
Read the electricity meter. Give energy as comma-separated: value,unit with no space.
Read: 4731,kWh
